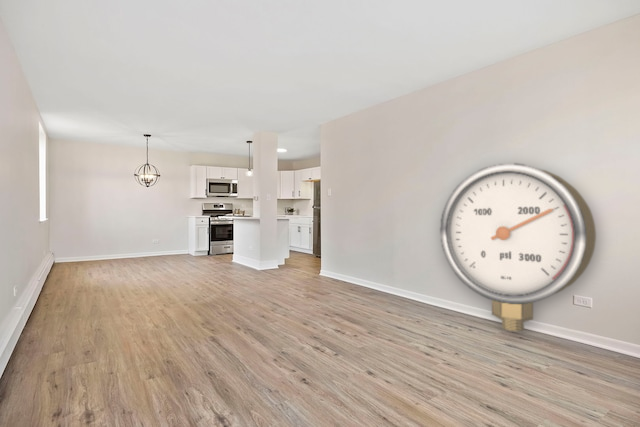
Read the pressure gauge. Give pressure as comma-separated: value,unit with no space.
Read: 2200,psi
